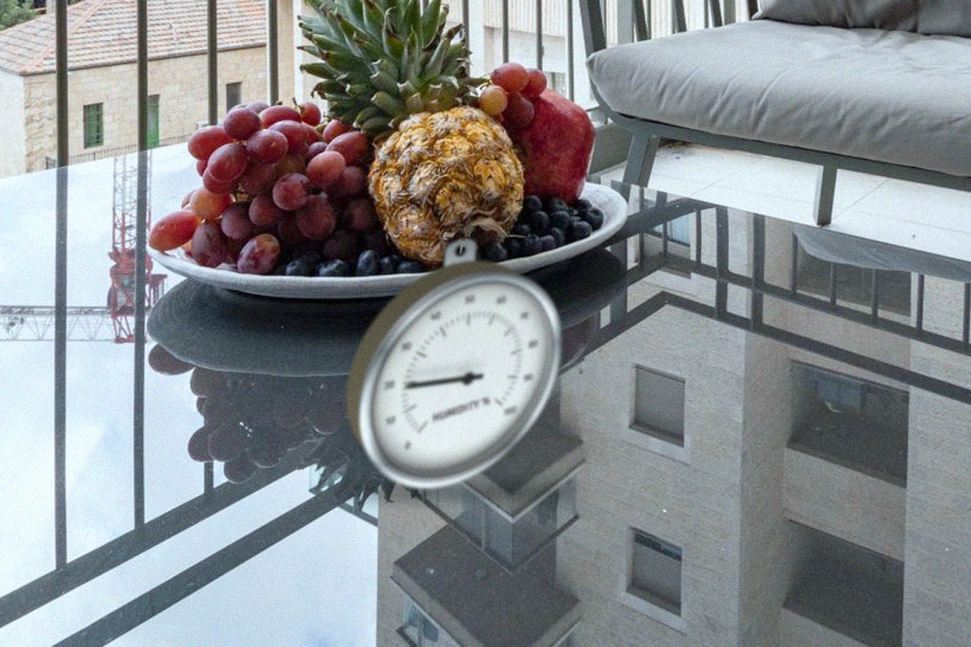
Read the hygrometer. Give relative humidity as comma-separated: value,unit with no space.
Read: 20,%
